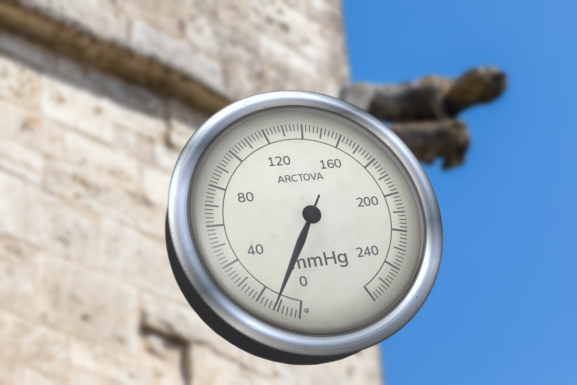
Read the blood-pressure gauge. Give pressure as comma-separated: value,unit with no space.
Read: 12,mmHg
